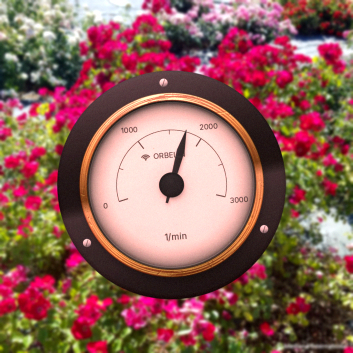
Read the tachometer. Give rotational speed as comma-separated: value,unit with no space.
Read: 1750,rpm
